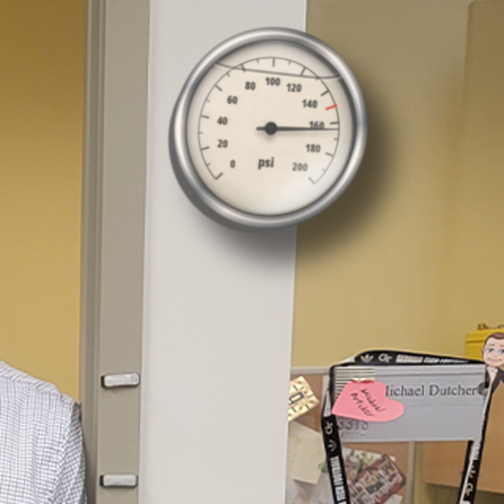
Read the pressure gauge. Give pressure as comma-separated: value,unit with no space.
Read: 165,psi
